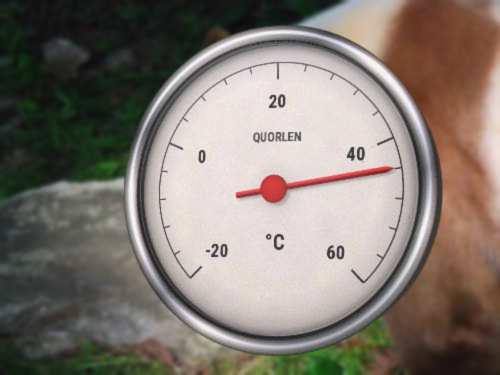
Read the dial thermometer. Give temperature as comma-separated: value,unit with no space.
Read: 44,°C
